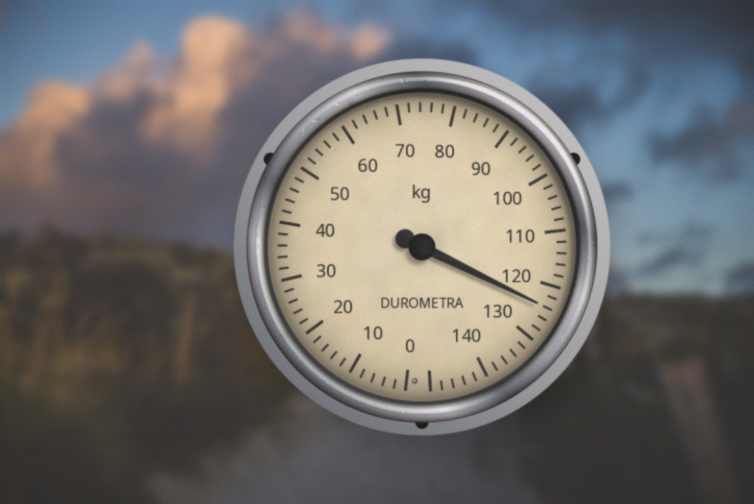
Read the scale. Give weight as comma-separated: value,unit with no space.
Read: 124,kg
